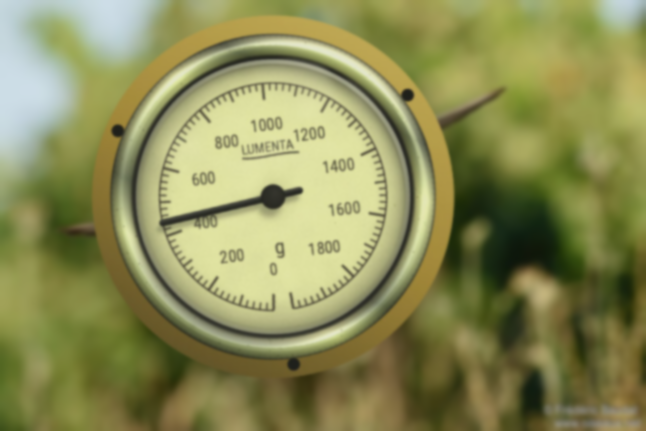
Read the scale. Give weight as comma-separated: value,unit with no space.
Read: 440,g
